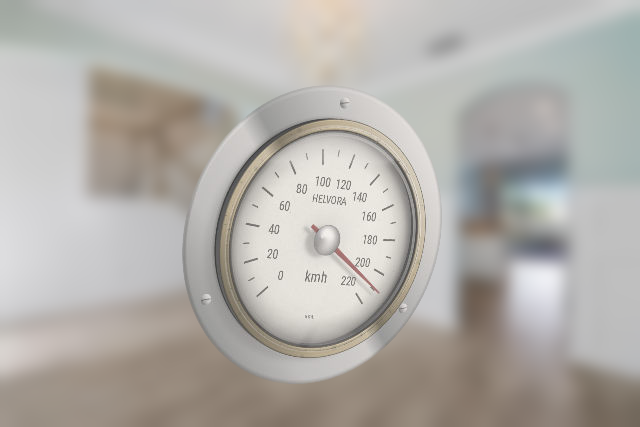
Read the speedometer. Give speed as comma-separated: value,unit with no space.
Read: 210,km/h
